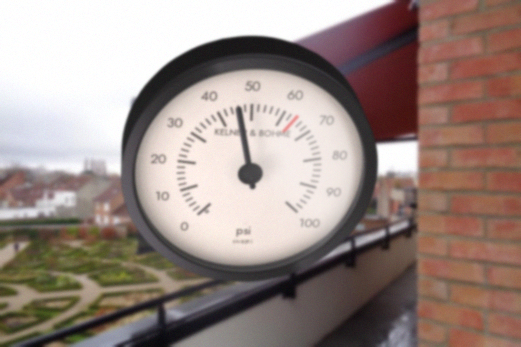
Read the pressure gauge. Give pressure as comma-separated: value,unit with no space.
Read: 46,psi
